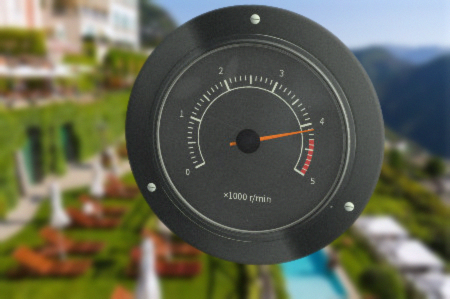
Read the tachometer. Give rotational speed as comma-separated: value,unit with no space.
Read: 4100,rpm
